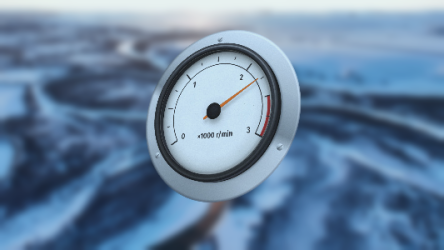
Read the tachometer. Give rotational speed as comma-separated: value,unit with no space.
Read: 2250,rpm
